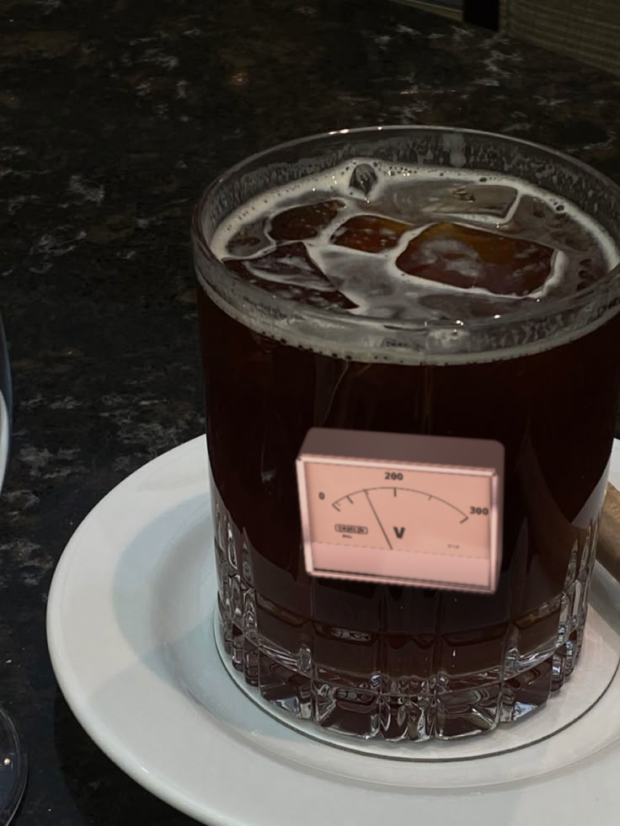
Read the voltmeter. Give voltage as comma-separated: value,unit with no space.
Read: 150,V
